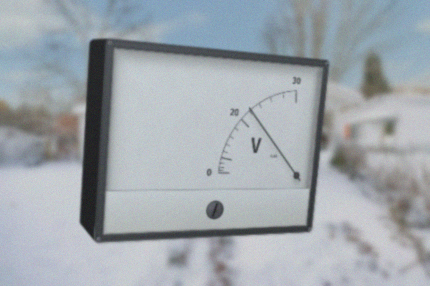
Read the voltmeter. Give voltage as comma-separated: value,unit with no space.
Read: 22,V
